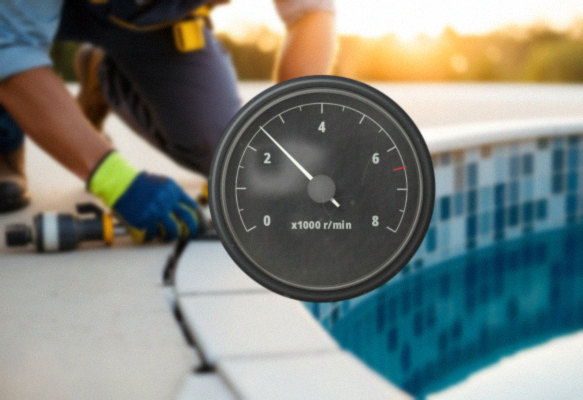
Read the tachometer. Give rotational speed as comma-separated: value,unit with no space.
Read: 2500,rpm
